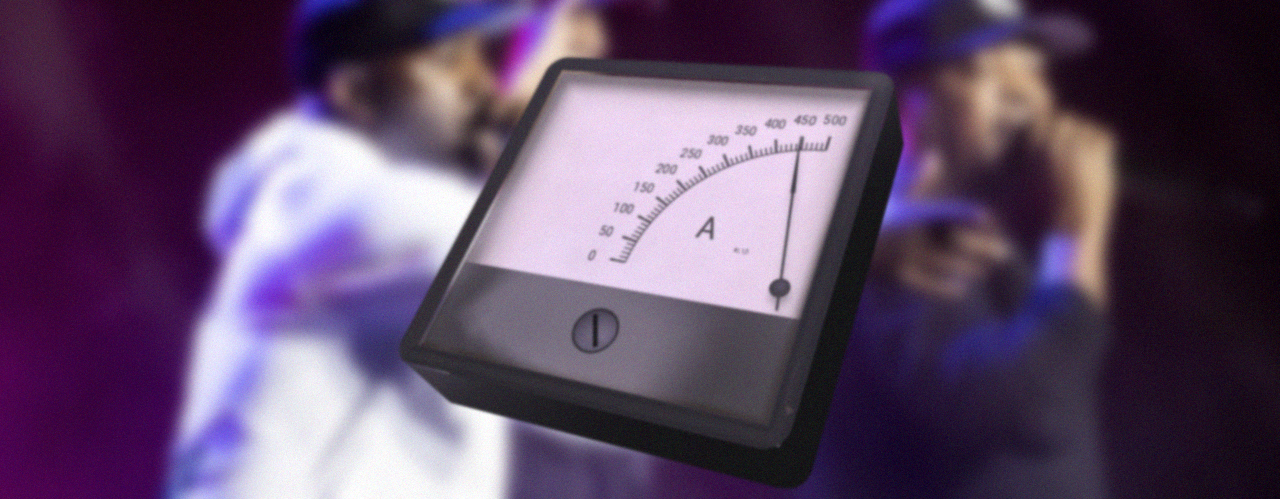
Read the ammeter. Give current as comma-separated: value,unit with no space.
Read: 450,A
